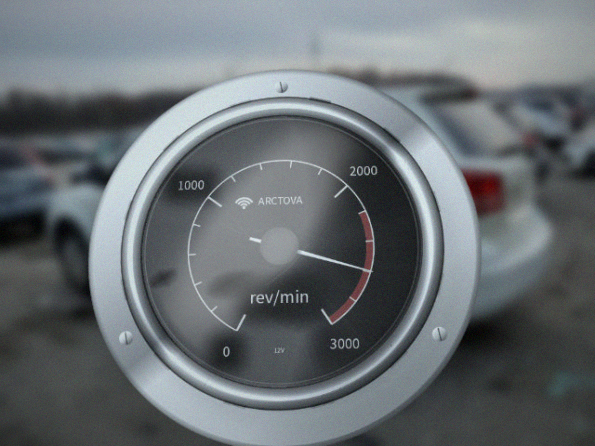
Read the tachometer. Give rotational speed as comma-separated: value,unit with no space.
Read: 2600,rpm
